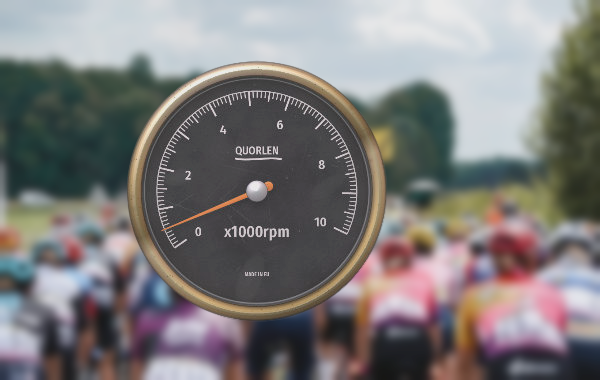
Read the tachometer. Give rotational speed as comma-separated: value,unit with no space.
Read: 500,rpm
